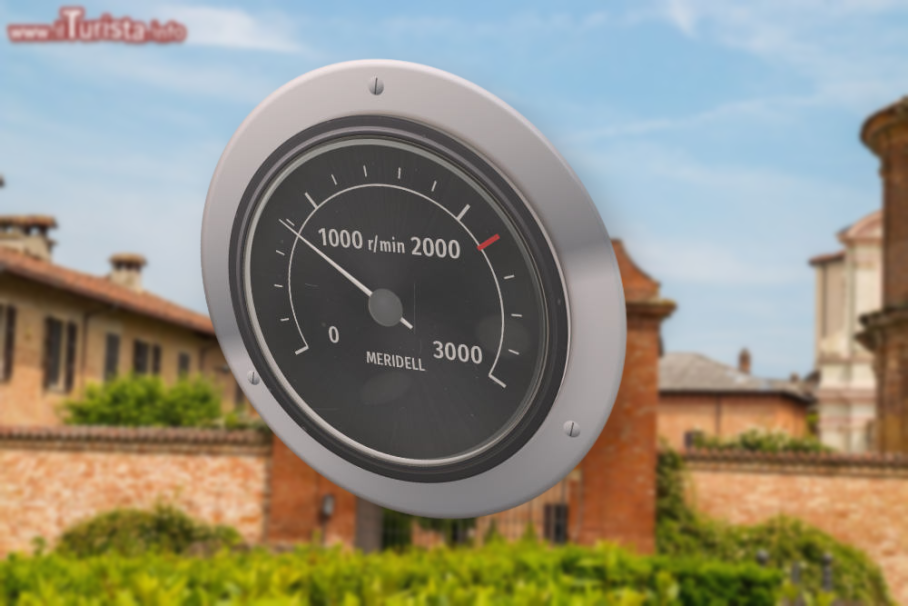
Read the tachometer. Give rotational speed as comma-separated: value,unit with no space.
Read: 800,rpm
